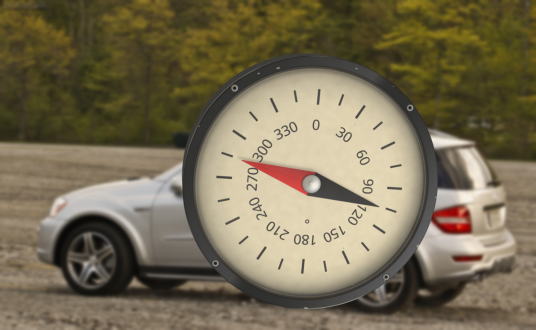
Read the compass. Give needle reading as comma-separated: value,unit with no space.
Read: 285,°
